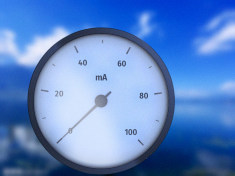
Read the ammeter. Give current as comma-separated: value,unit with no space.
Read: 0,mA
